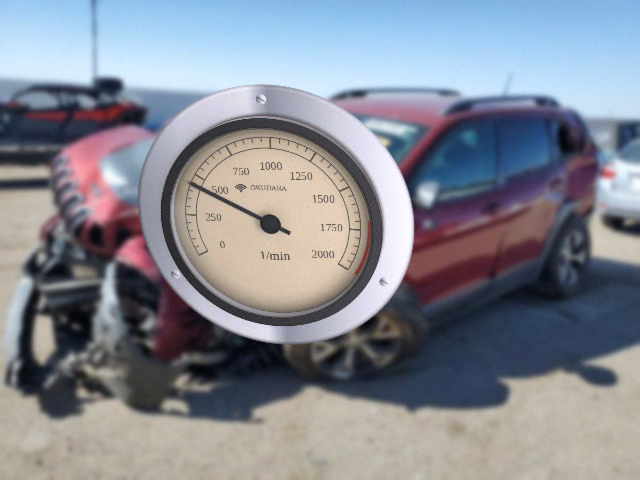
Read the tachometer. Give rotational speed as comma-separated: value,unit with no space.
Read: 450,rpm
